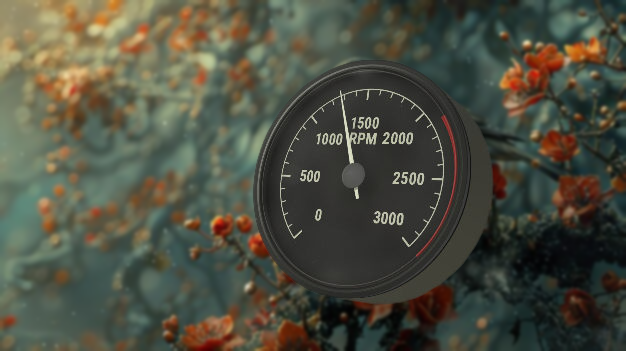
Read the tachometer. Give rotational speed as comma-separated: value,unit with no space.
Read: 1300,rpm
